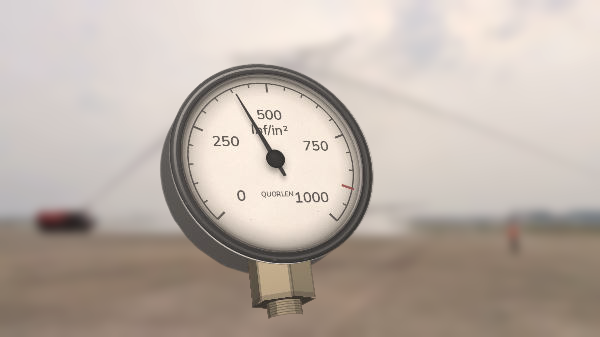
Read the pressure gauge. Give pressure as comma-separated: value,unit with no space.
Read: 400,psi
